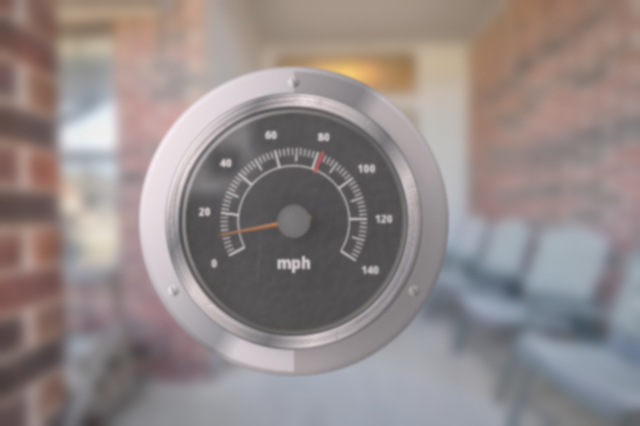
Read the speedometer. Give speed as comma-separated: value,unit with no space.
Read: 10,mph
